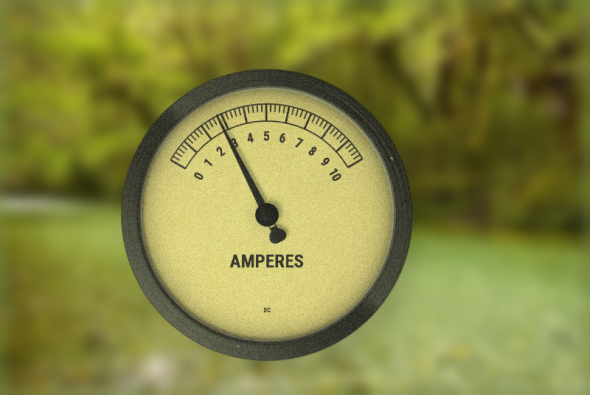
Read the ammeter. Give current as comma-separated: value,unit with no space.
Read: 2.8,A
